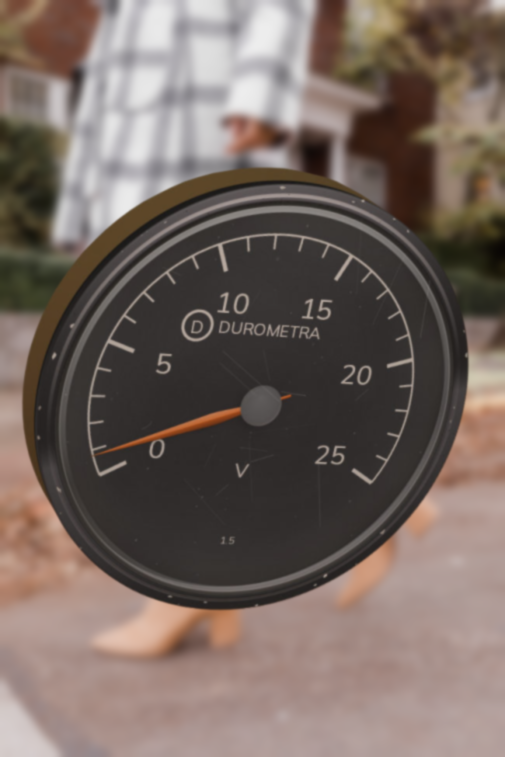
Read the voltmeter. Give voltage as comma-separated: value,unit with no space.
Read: 1,V
